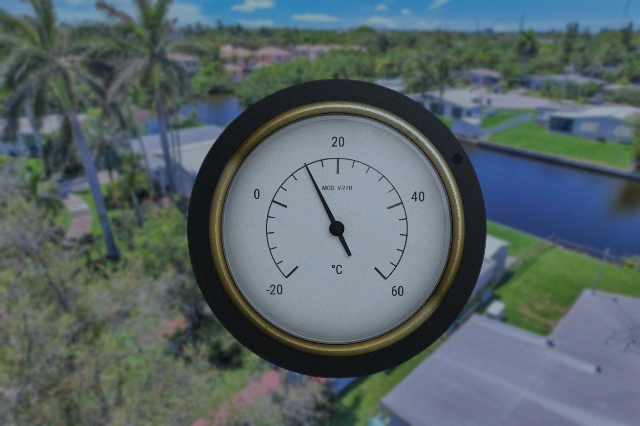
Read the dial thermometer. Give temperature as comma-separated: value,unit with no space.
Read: 12,°C
